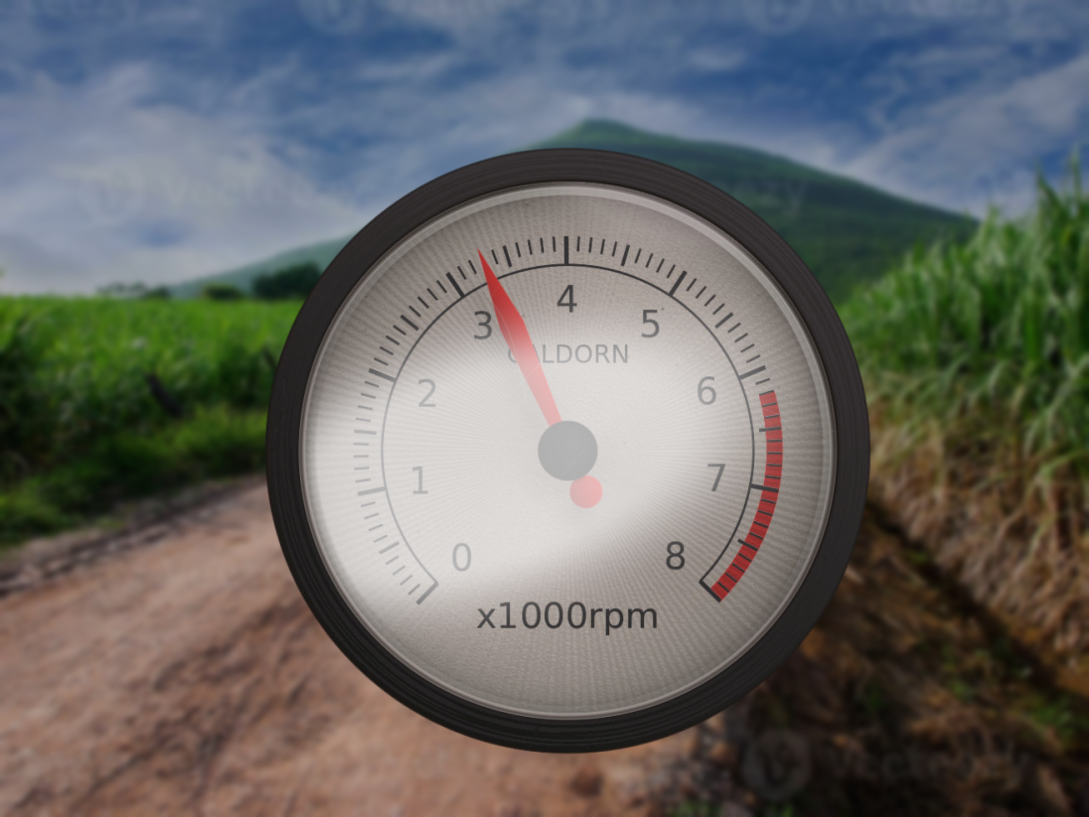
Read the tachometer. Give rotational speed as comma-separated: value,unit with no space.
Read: 3300,rpm
